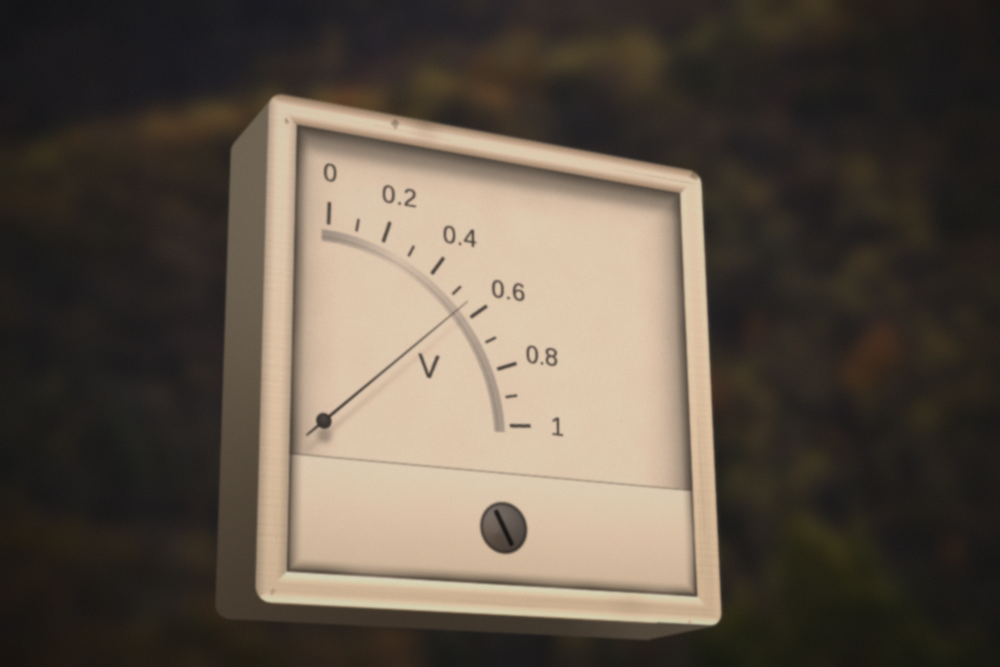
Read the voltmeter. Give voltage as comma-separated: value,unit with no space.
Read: 0.55,V
